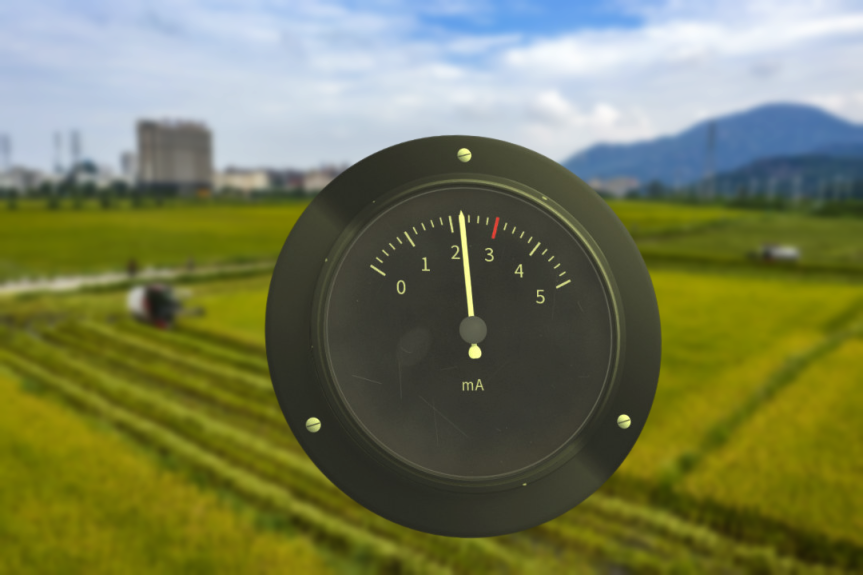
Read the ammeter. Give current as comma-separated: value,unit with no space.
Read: 2.2,mA
